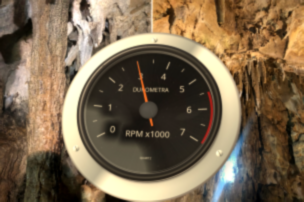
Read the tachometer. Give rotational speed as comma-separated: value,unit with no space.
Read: 3000,rpm
